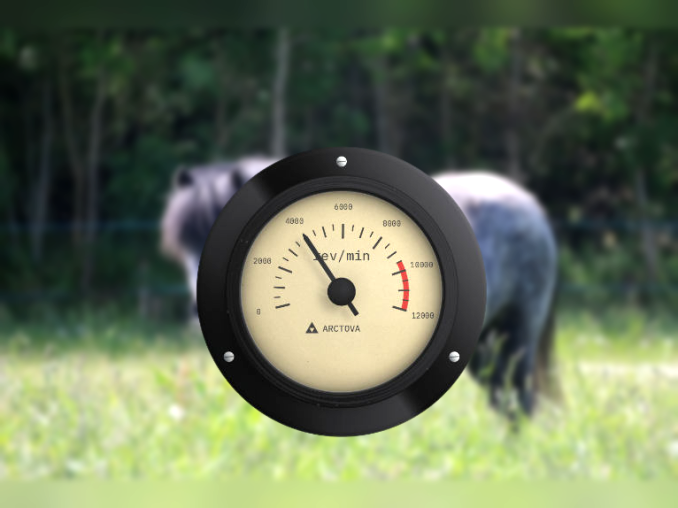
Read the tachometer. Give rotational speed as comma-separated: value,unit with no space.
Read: 4000,rpm
